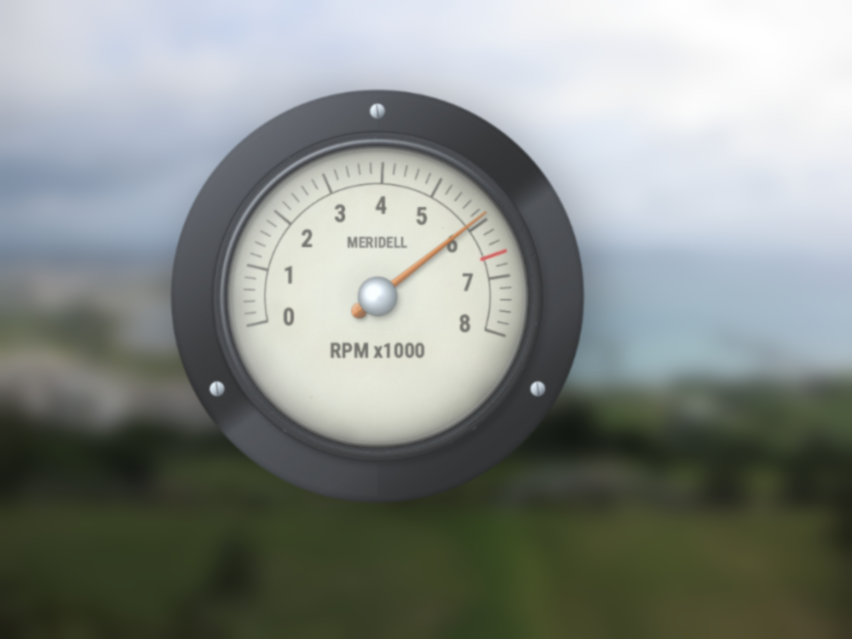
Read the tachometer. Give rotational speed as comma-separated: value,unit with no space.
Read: 5900,rpm
